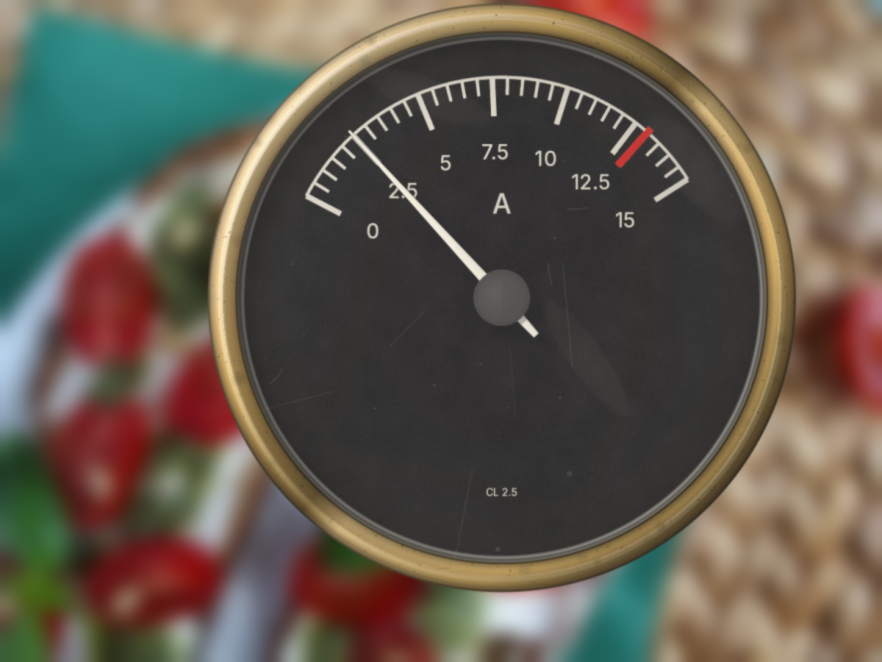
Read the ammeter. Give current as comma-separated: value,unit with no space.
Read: 2.5,A
